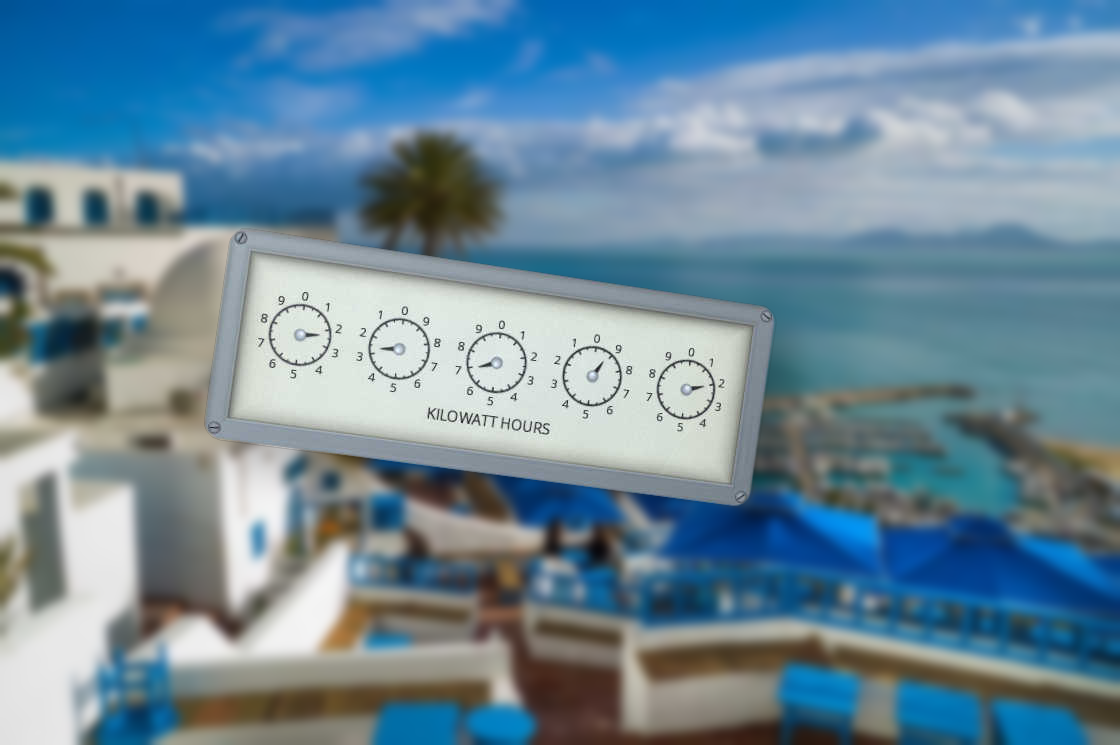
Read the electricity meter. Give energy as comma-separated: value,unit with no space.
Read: 22692,kWh
